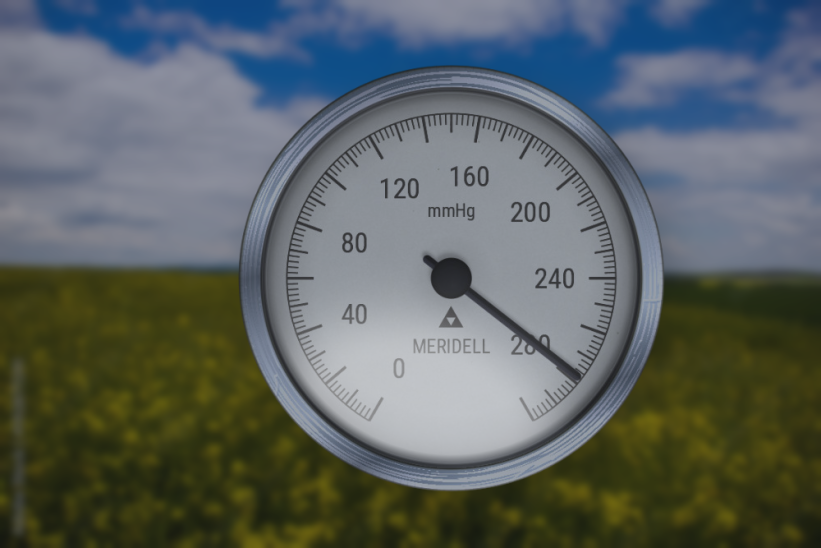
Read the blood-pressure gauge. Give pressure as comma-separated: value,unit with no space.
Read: 278,mmHg
